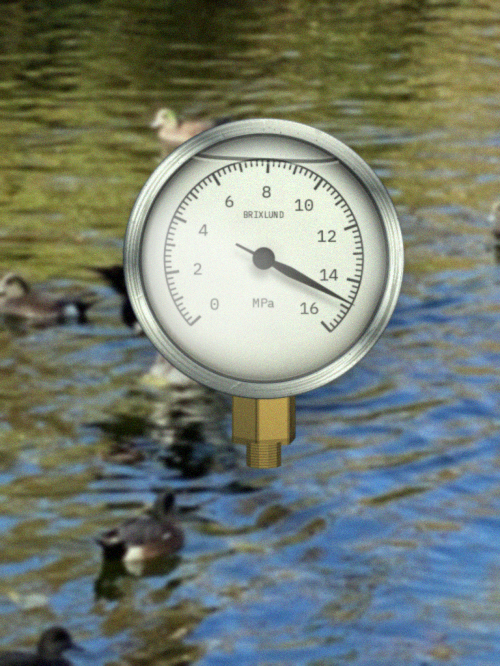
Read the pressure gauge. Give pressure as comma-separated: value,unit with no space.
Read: 14.8,MPa
